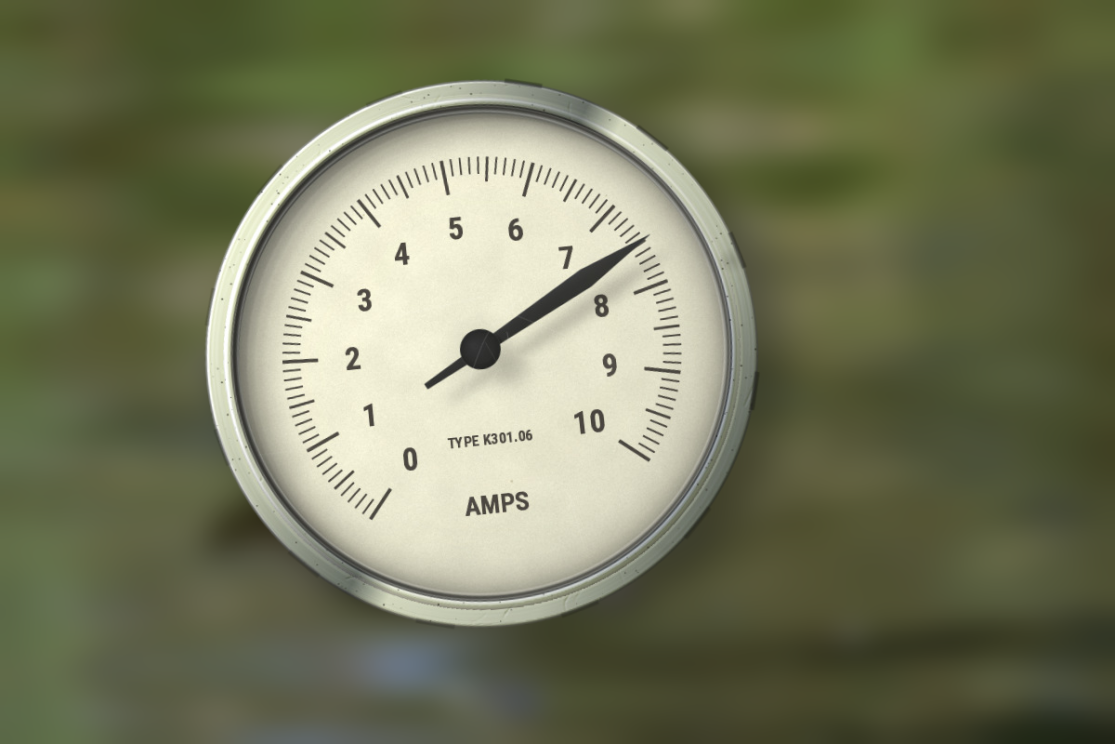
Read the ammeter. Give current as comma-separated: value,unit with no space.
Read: 7.5,A
